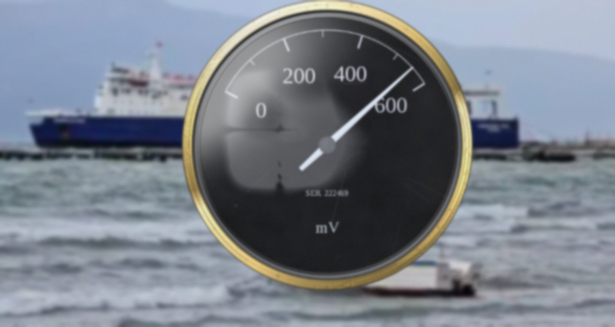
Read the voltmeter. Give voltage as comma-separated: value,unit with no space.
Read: 550,mV
